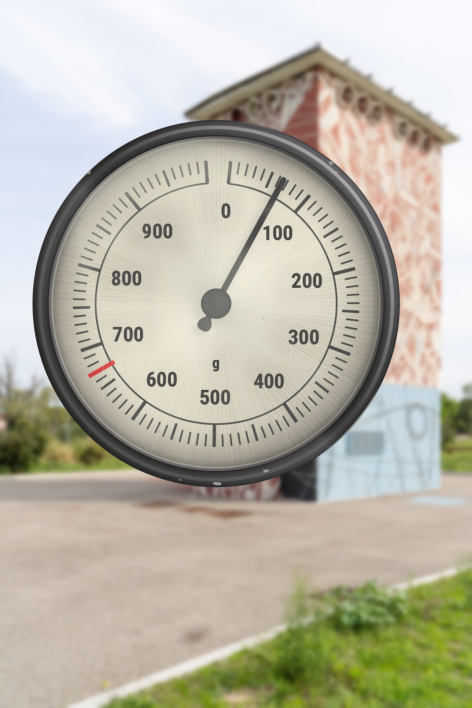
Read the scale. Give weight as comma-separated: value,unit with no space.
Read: 65,g
